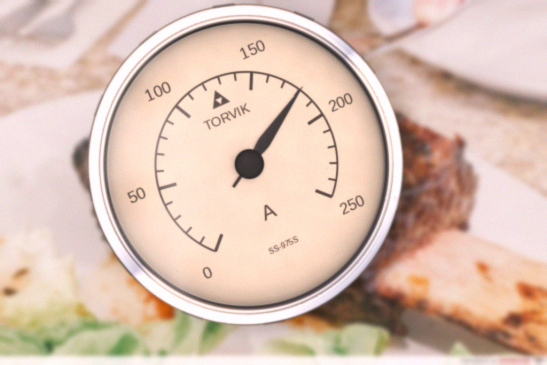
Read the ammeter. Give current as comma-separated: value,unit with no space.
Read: 180,A
